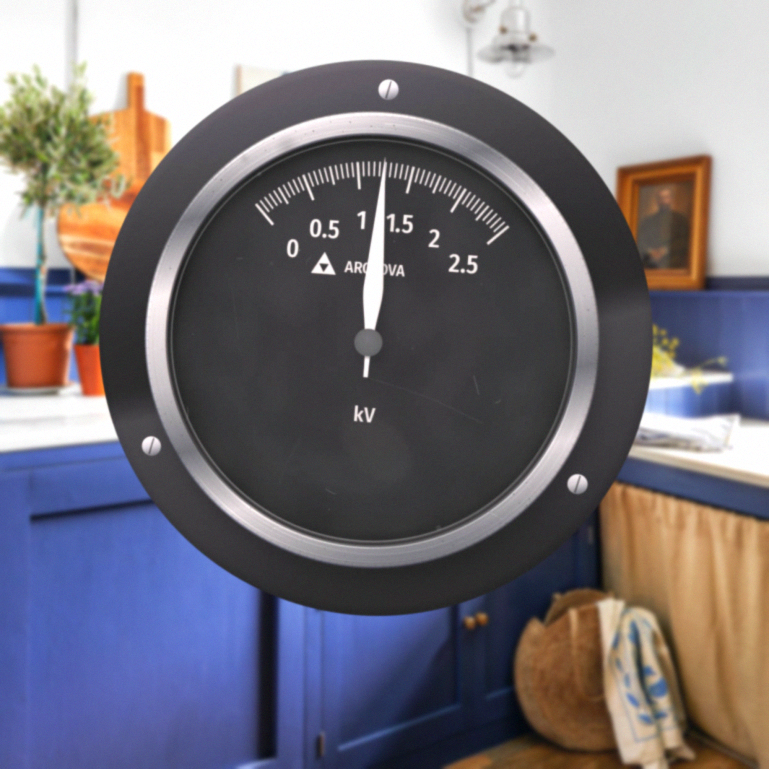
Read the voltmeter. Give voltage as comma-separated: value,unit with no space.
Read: 1.25,kV
